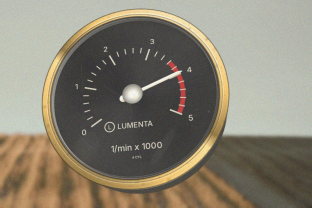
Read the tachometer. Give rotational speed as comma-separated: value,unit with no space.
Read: 4000,rpm
